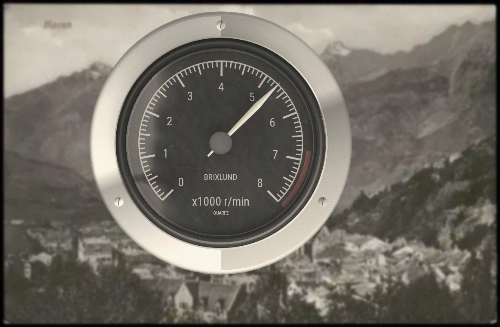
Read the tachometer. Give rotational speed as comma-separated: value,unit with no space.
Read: 5300,rpm
